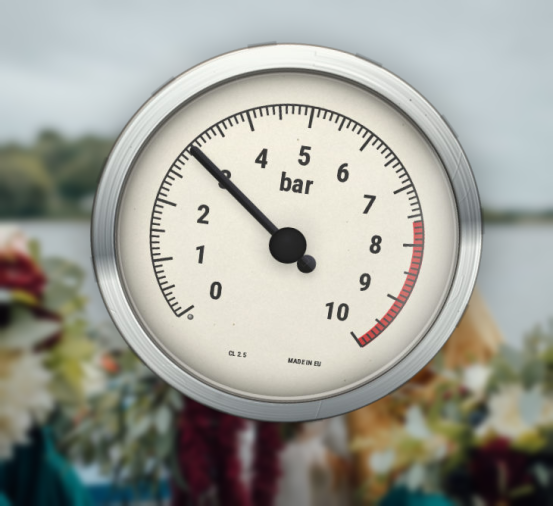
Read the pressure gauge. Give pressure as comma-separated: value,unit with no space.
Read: 3,bar
